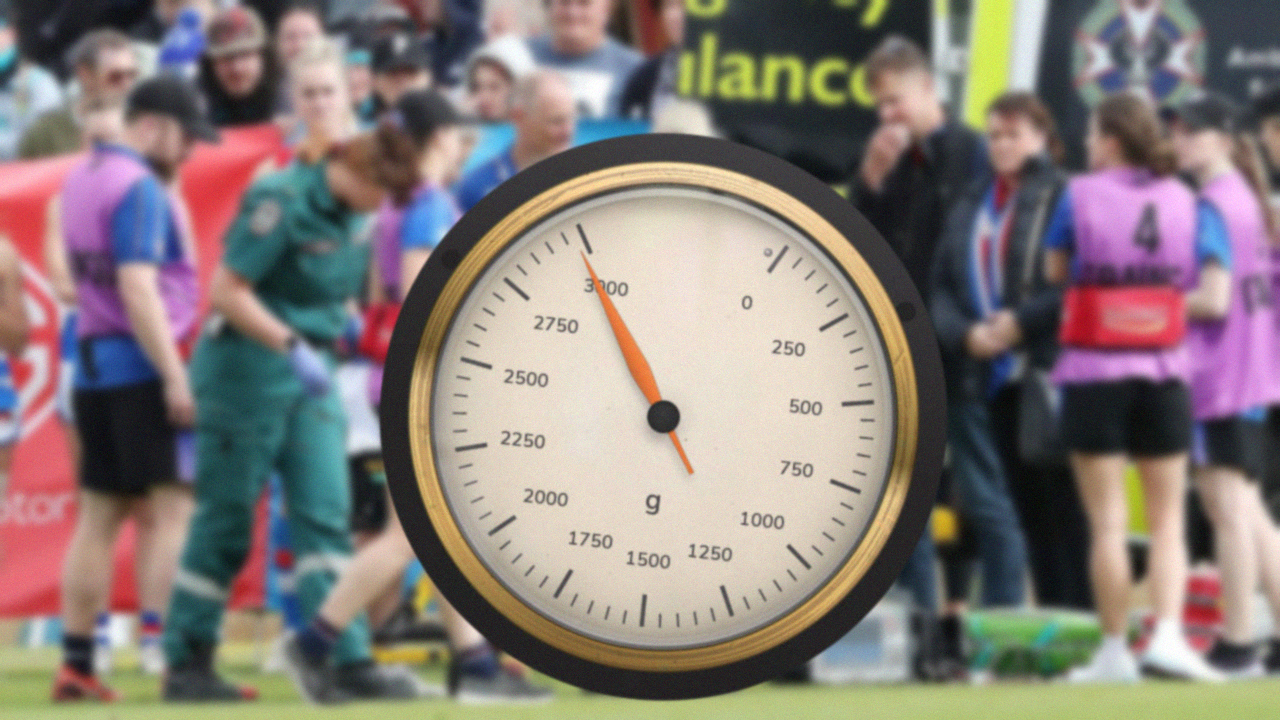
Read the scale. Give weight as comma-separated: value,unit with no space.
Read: 2975,g
